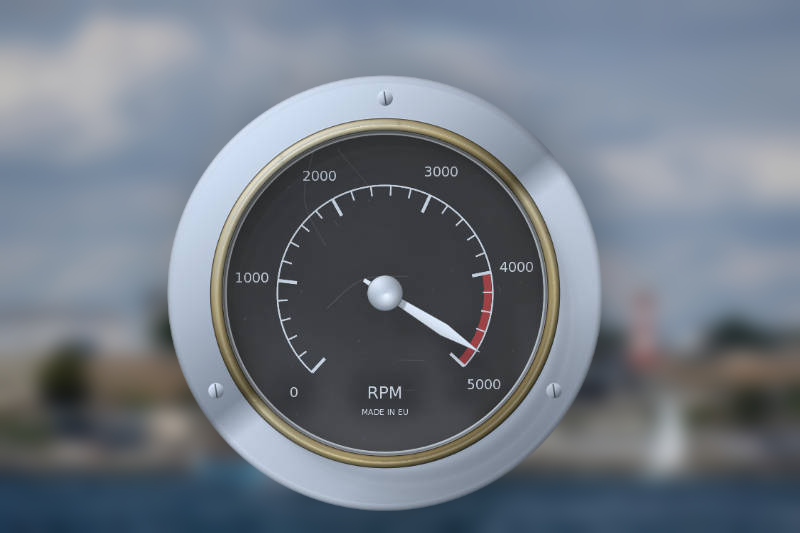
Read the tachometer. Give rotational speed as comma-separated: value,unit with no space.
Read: 4800,rpm
